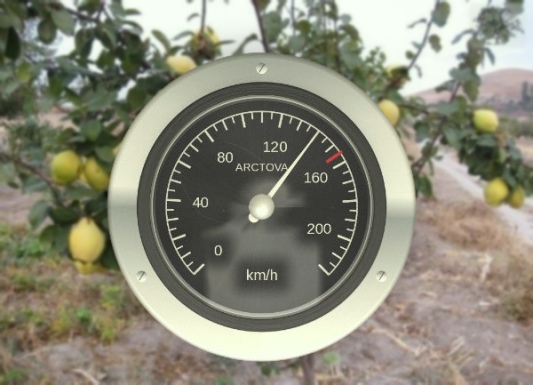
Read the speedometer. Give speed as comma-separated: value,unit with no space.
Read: 140,km/h
